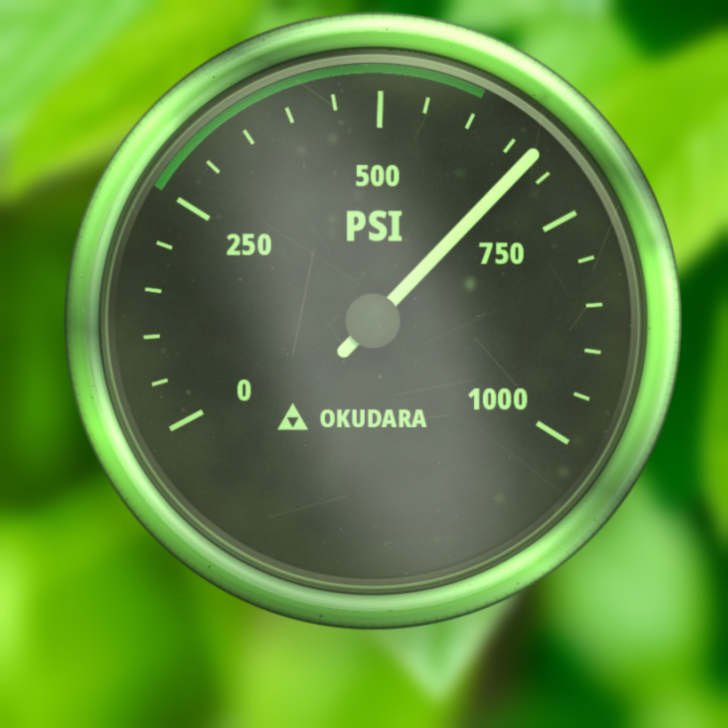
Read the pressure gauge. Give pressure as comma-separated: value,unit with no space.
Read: 675,psi
